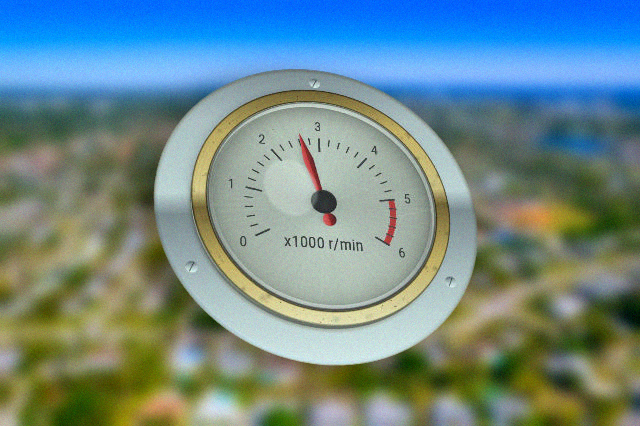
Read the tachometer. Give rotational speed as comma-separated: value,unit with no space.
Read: 2600,rpm
